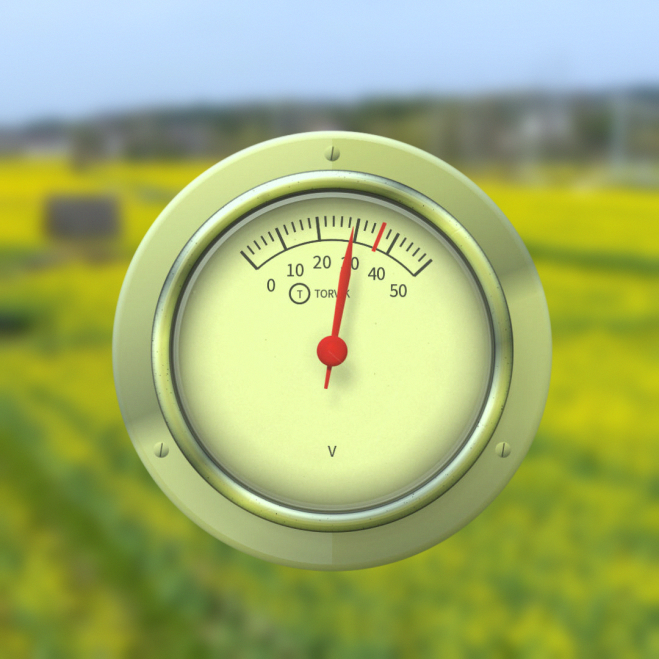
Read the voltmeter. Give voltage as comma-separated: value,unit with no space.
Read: 29,V
